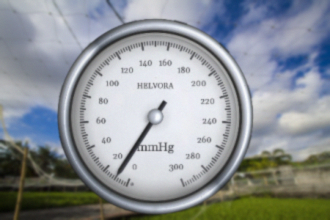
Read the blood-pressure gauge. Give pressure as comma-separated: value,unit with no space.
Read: 10,mmHg
